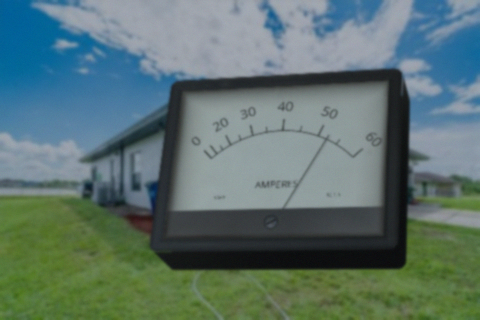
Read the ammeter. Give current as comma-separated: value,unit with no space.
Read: 52.5,A
